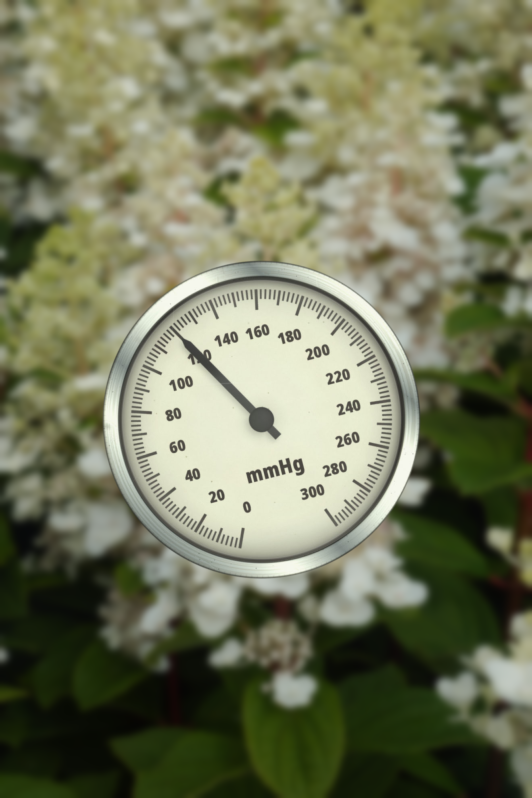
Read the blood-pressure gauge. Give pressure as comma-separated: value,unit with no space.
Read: 120,mmHg
